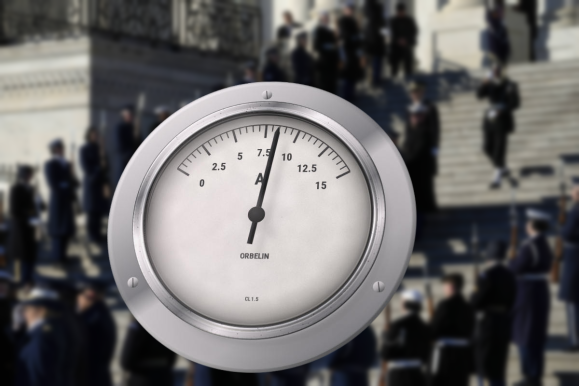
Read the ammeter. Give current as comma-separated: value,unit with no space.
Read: 8.5,A
